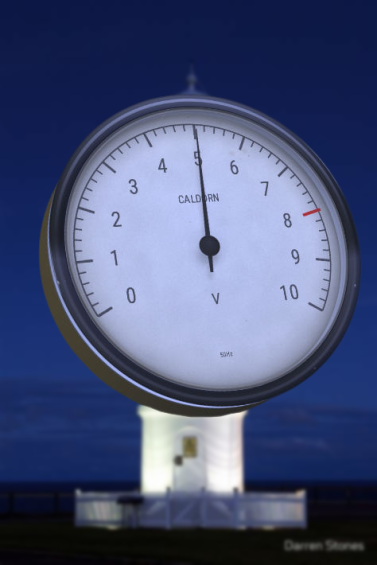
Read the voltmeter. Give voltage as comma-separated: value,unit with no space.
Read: 5,V
